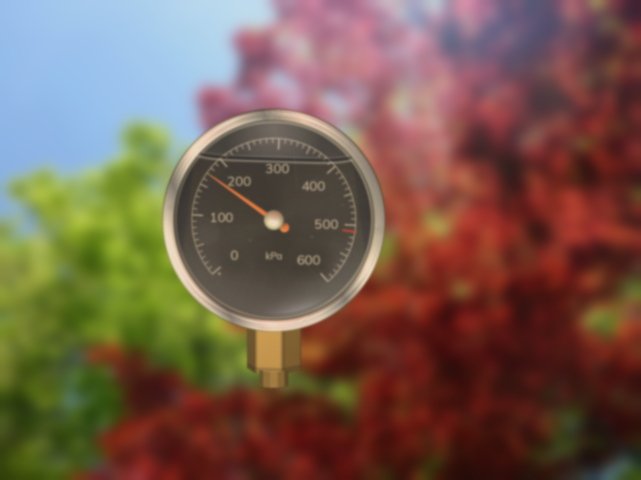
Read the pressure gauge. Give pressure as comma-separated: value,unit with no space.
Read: 170,kPa
